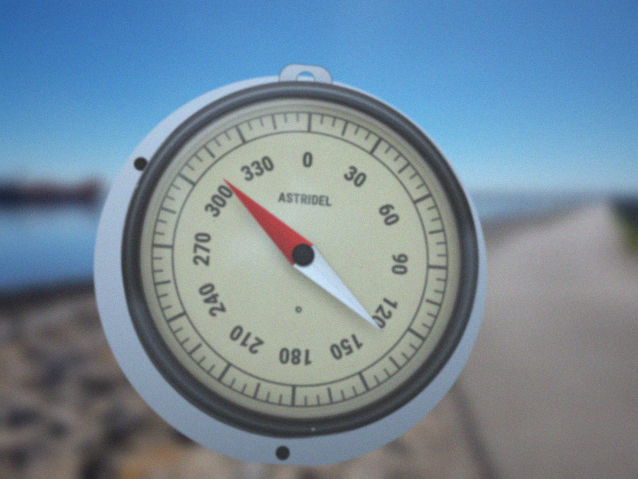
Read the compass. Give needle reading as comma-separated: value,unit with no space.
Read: 310,°
